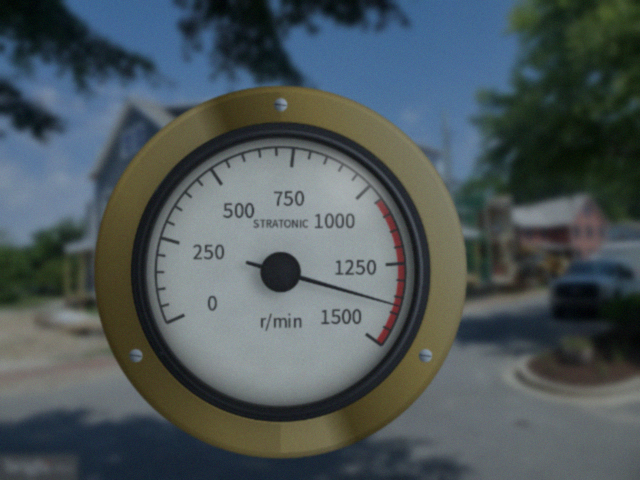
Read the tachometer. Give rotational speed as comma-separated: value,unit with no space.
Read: 1375,rpm
